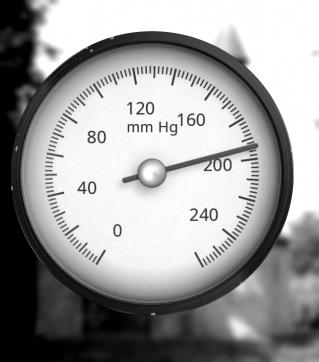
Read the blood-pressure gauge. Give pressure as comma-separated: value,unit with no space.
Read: 194,mmHg
